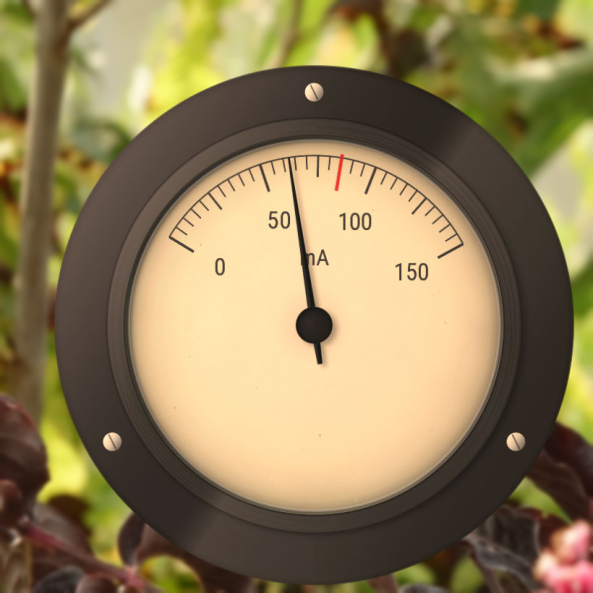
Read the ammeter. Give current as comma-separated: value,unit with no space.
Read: 62.5,mA
